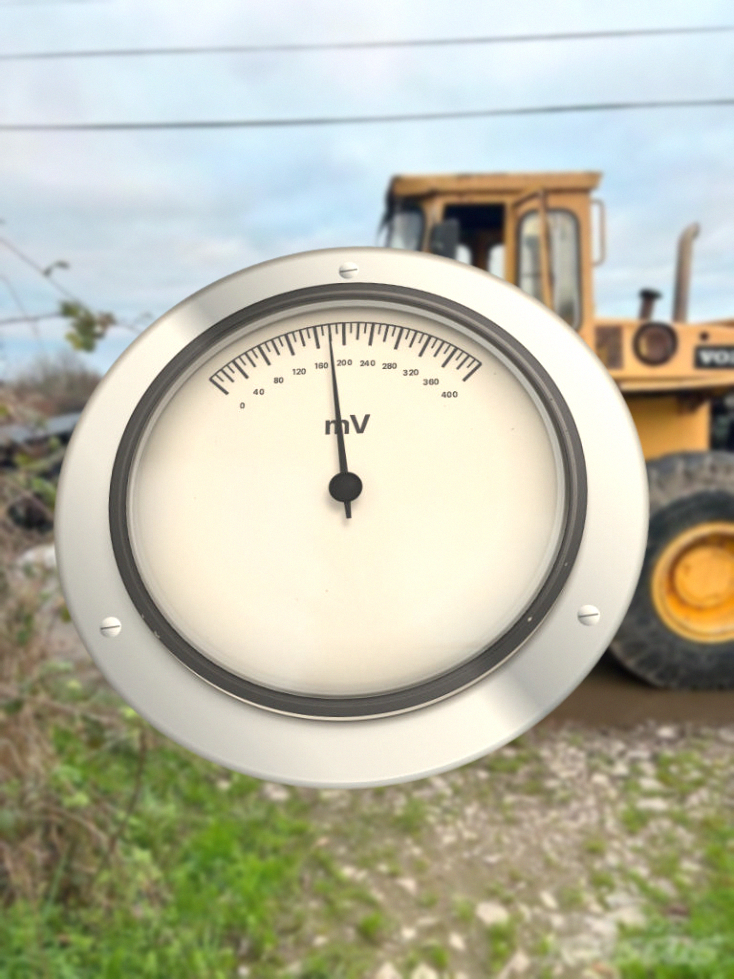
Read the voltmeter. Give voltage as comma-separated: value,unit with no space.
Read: 180,mV
